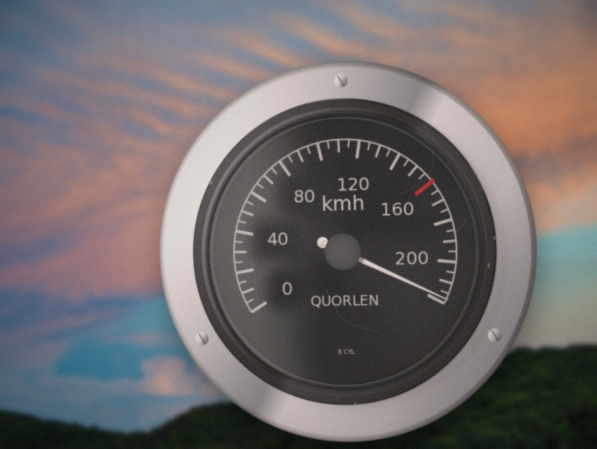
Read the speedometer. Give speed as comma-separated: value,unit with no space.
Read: 217.5,km/h
